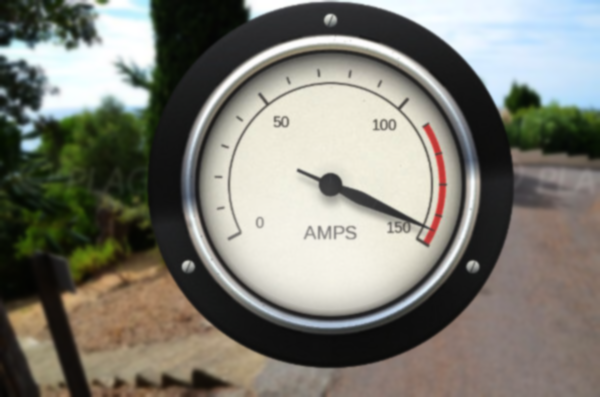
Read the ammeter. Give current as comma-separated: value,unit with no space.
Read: 145,A
